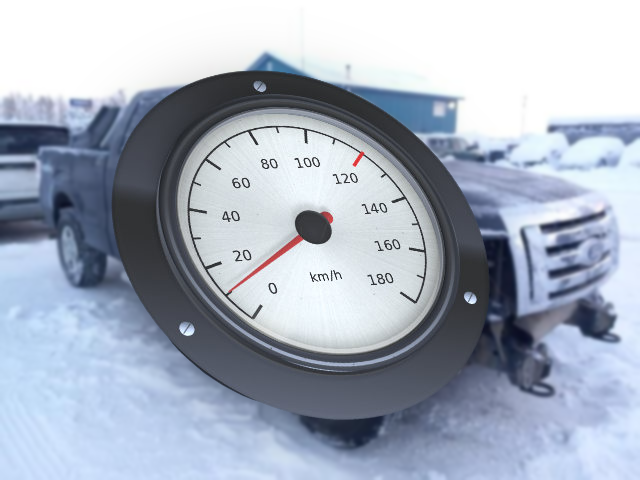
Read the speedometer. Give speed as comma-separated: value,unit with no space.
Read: 10,km/h
